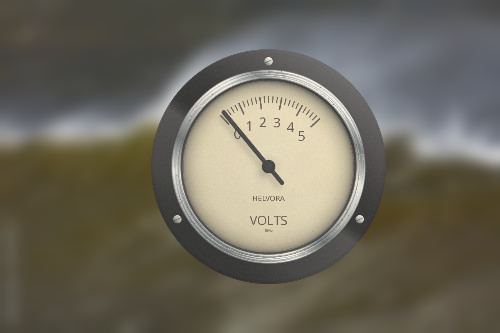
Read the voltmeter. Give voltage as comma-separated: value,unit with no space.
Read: 0.2,V
